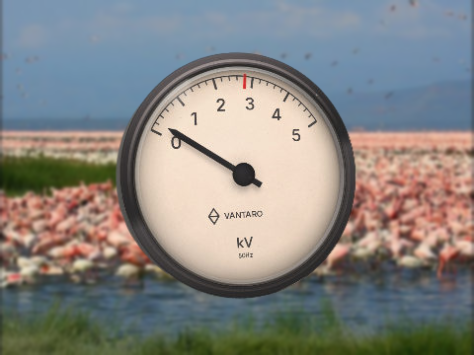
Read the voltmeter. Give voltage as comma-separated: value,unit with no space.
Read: 0.2,kV
